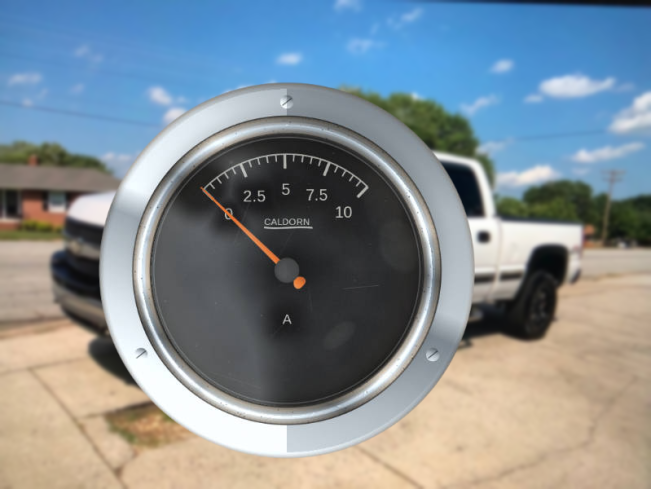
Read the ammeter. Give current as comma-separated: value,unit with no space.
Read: 0,A
